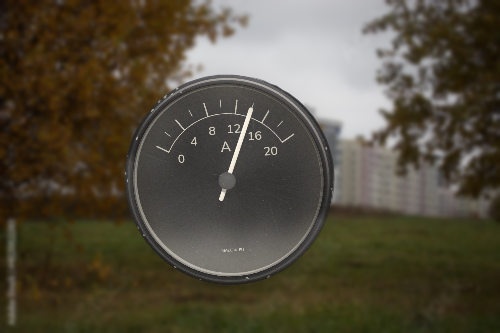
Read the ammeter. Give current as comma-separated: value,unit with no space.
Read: 14,A
